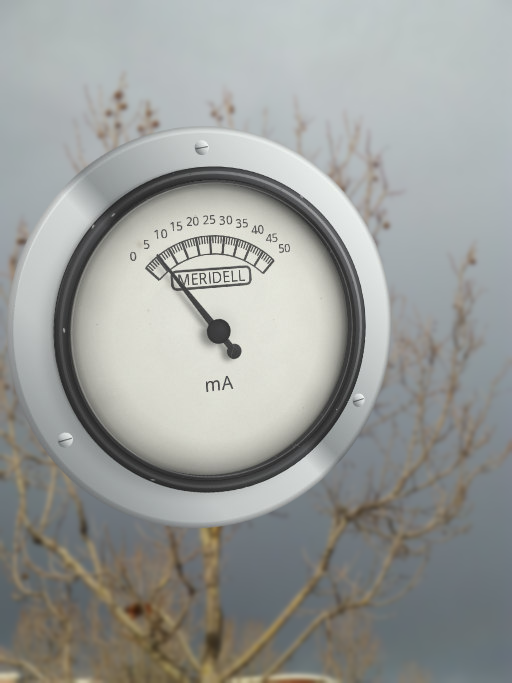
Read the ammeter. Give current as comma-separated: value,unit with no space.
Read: 5,mA
